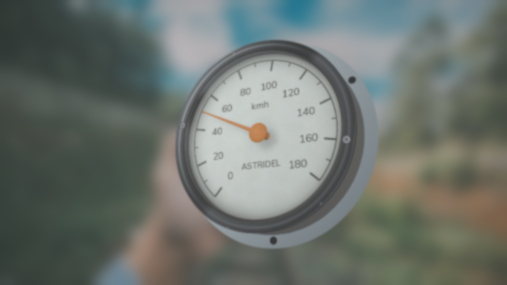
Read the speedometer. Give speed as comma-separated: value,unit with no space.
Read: 50,km/h
